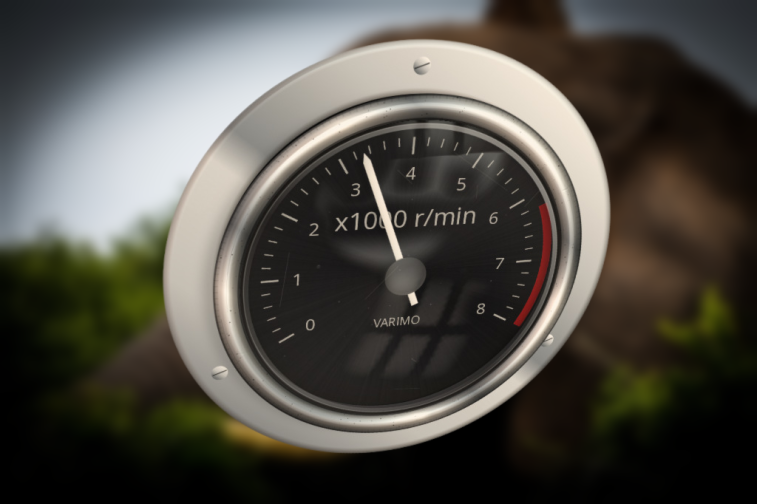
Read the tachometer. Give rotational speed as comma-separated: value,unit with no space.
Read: 3300,rpm
